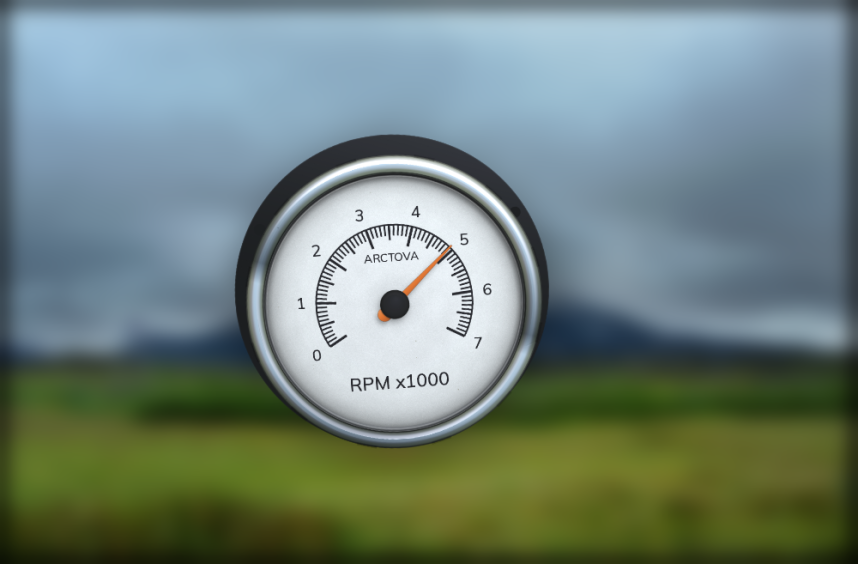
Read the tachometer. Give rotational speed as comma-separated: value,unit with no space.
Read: 4900,rpm
